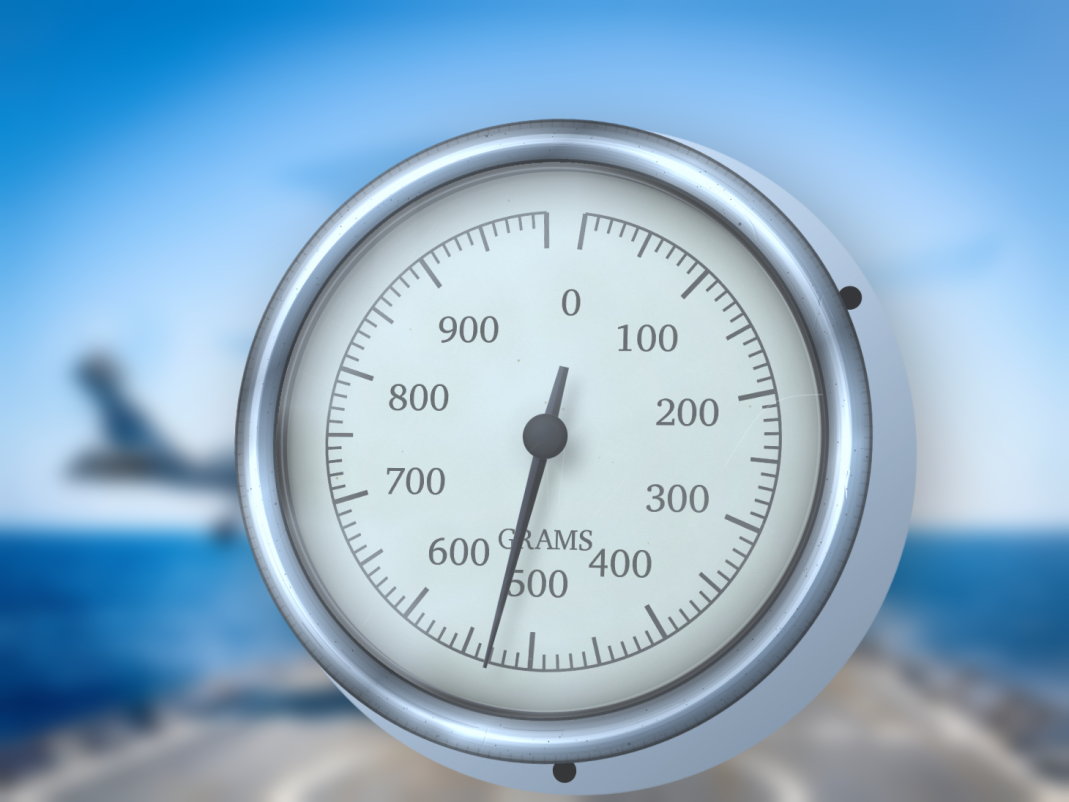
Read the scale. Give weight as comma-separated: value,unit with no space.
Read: 530,g
